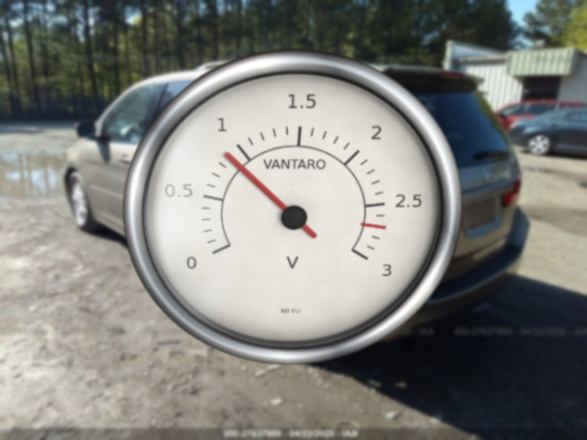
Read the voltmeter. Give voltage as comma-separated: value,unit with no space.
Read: 0.9,V
